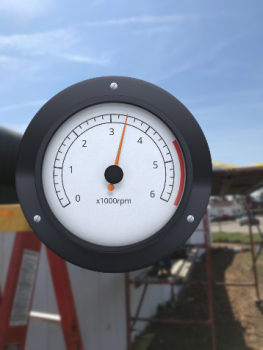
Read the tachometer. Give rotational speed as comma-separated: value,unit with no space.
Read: 3400,rpm
